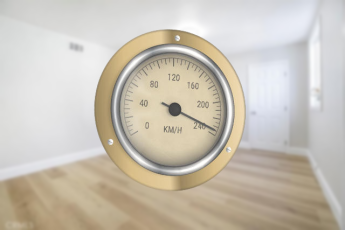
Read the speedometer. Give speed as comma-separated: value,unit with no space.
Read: 235,km/h
